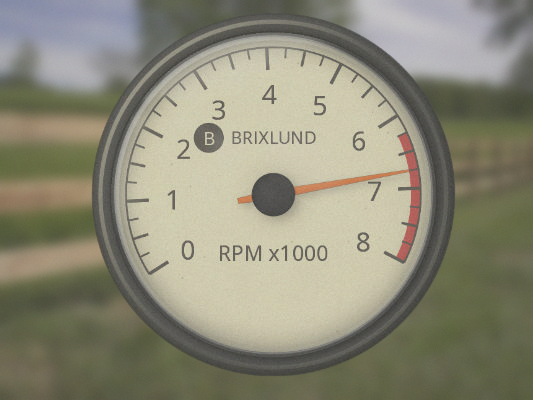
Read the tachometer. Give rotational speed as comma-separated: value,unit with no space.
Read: 6750,rpm
